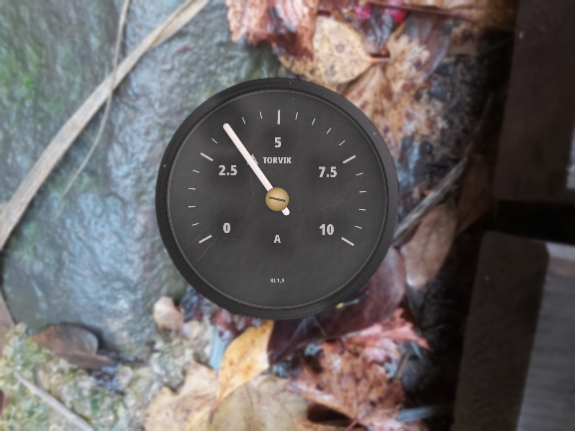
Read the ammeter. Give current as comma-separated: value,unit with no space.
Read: 3.5,A
